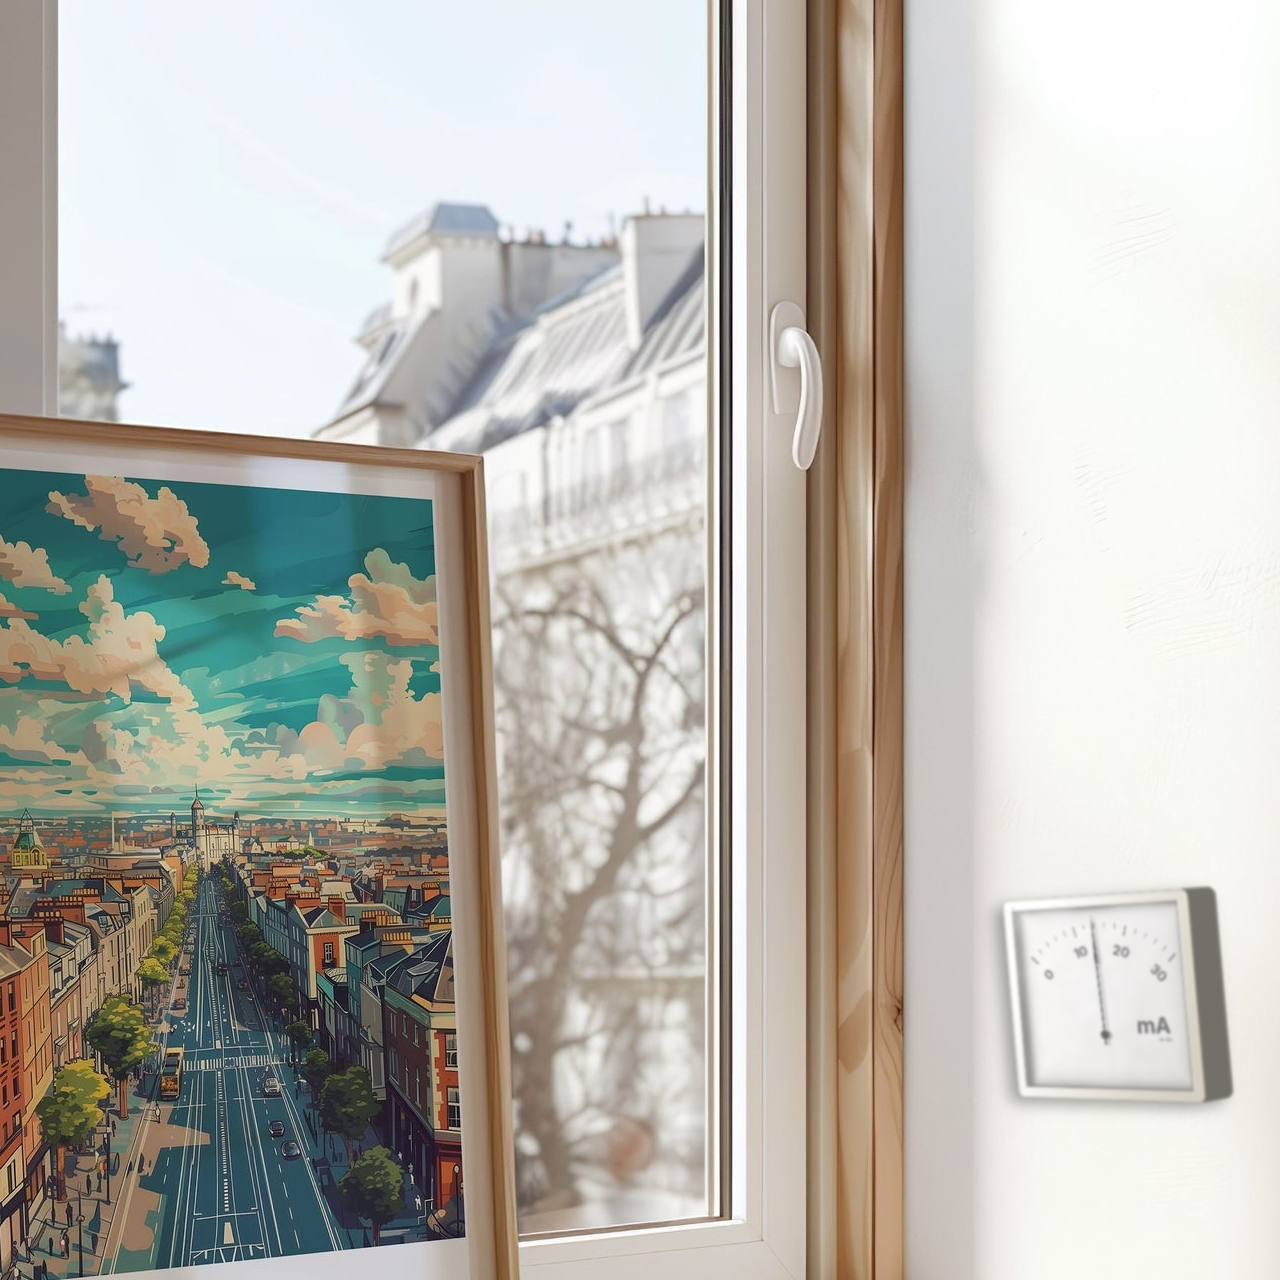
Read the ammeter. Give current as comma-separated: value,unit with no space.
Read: 14,mA
